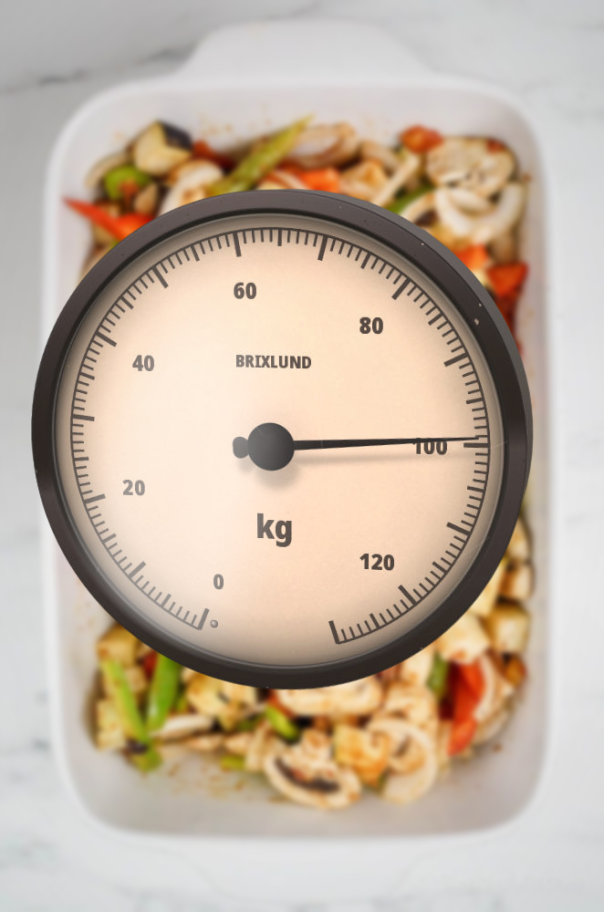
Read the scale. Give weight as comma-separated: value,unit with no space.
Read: 99,kg
